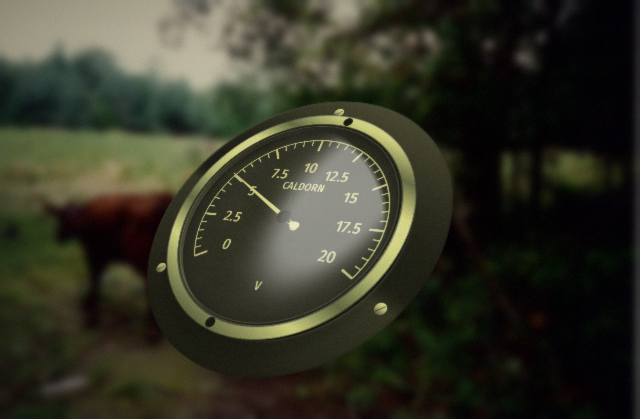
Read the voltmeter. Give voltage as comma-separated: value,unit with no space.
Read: 5,V
